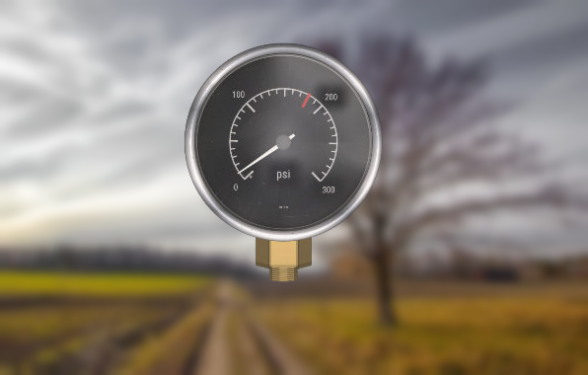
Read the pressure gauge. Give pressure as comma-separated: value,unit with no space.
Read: 10,psi
